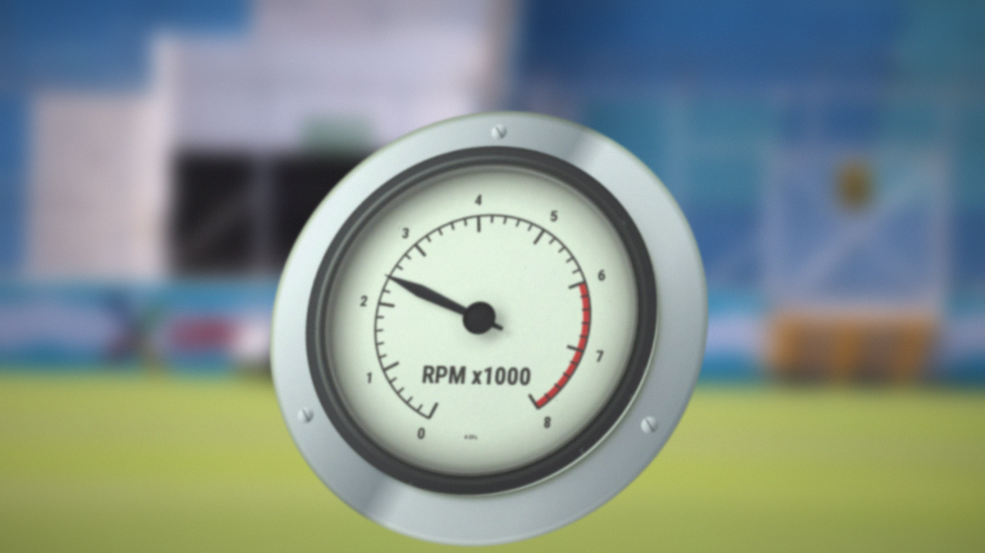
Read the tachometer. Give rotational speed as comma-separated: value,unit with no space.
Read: 2400,rpm
